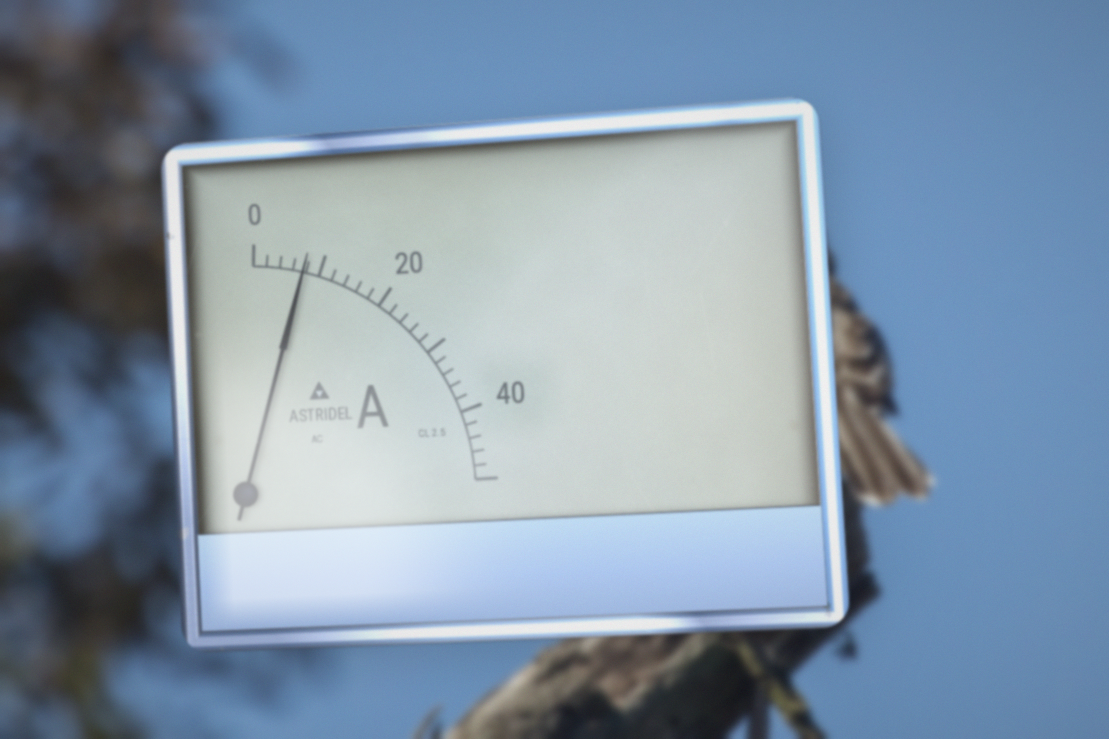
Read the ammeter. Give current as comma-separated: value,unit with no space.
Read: 8,A
